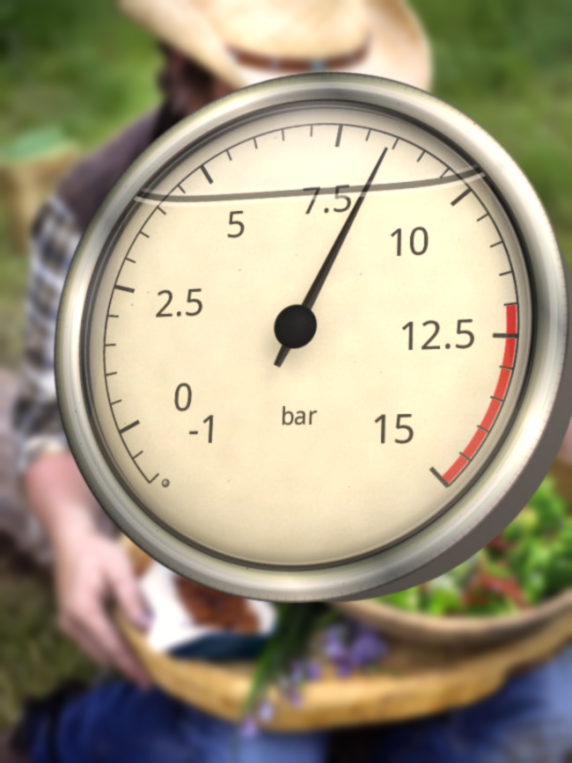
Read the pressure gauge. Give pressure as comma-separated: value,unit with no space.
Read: 8.5,bar
